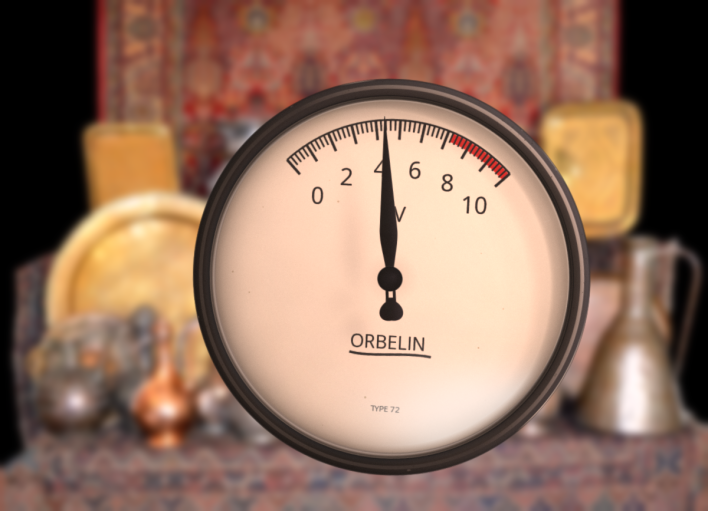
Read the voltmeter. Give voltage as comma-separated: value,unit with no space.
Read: 4.4,kV
